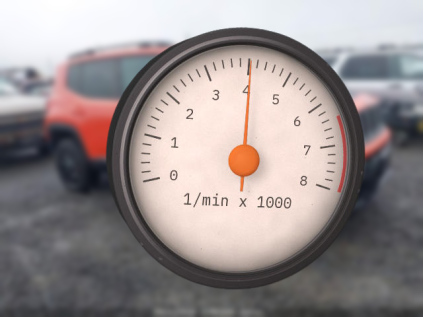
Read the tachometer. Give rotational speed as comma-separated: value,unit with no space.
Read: 4000,rpm
